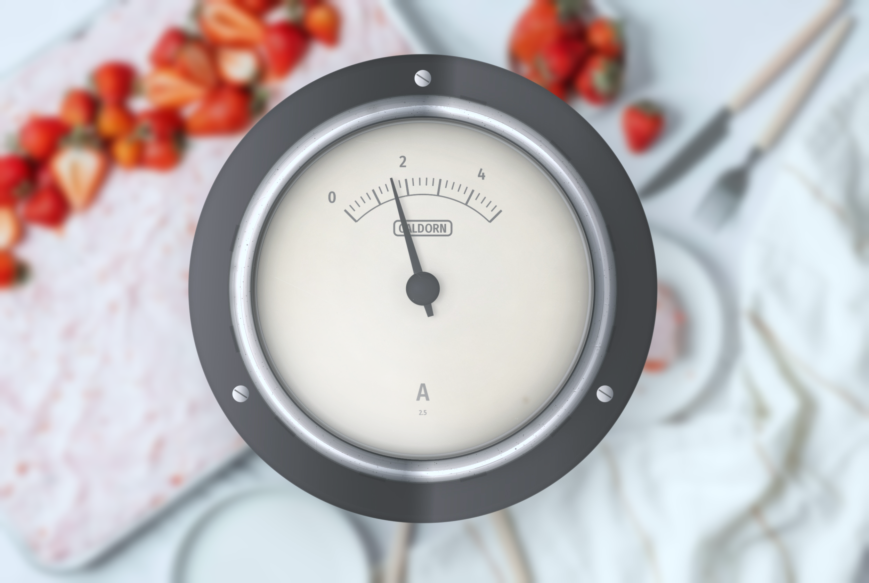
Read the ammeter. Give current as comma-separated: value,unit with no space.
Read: 1.6,A
